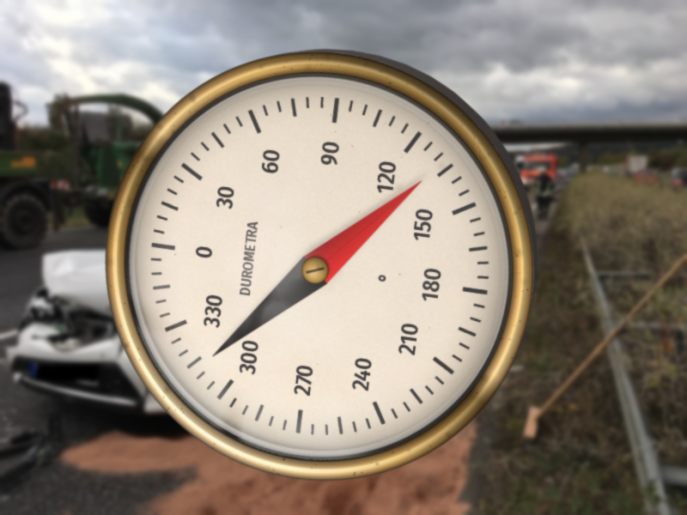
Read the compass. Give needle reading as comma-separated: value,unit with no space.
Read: 132.5,°
